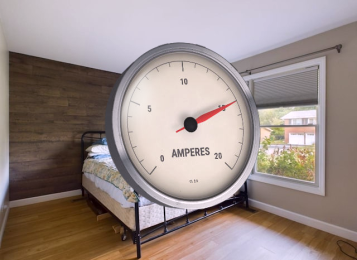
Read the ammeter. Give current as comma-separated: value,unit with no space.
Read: 15,A
